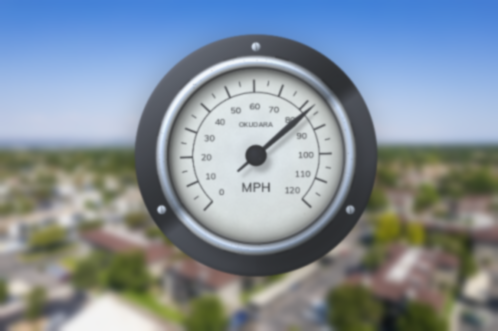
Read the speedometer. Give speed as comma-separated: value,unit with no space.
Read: 82.5,mph
